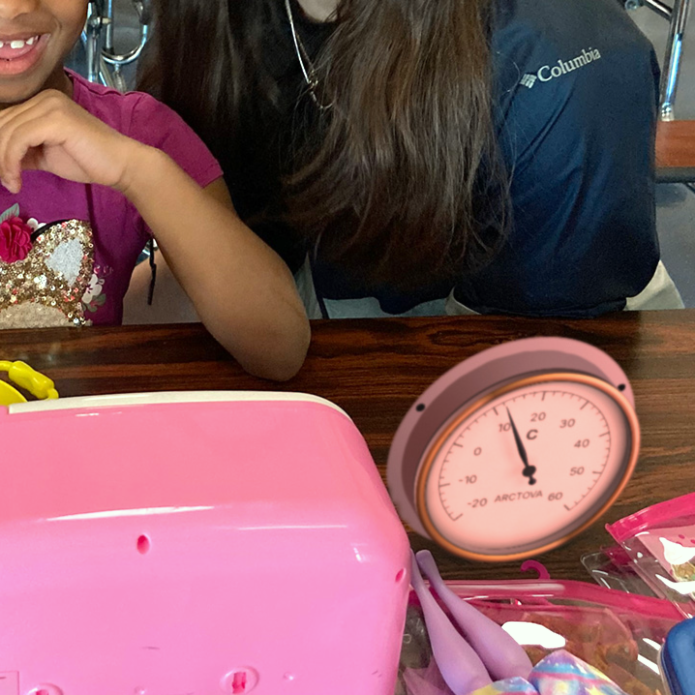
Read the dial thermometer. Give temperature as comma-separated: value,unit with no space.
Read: 12,°C
